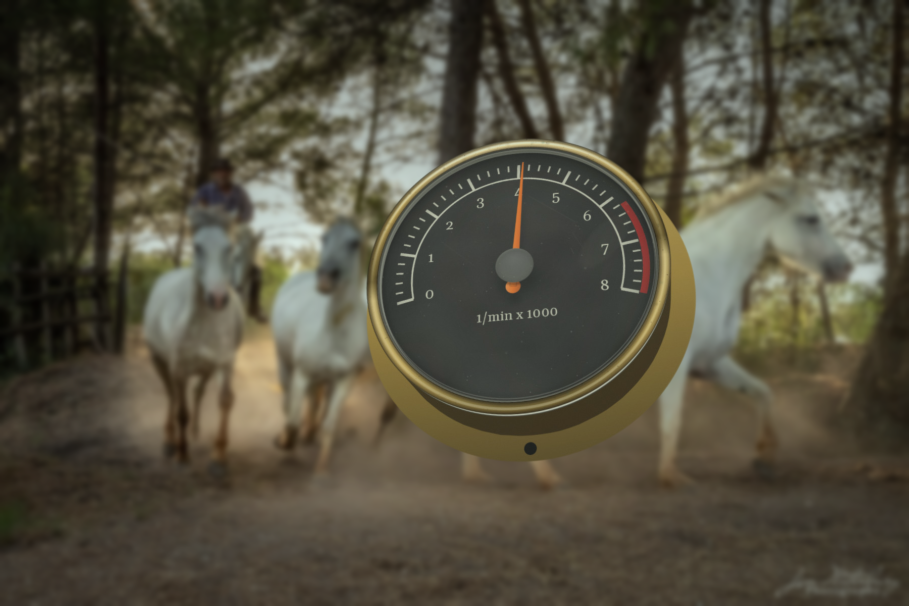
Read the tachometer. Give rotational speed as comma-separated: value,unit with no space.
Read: 4100,rpm
